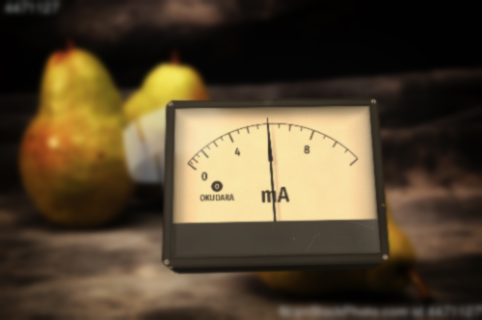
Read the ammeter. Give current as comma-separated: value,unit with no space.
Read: 6,mA
